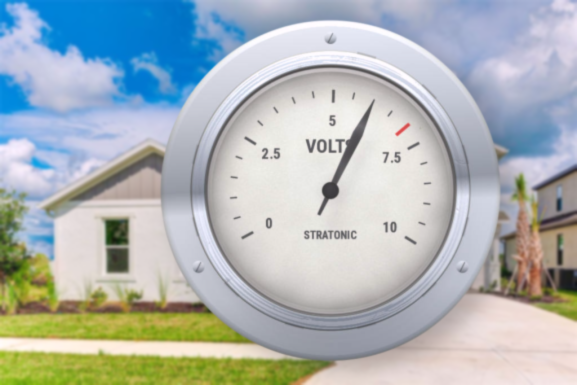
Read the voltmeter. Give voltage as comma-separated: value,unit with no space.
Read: 6,V
